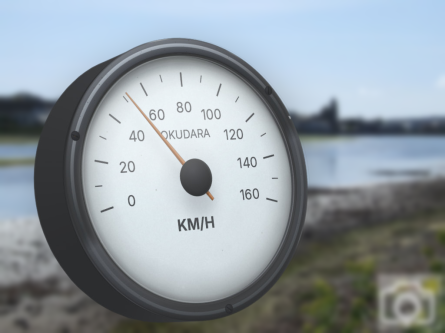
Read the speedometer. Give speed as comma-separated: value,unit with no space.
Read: 50,km/h
